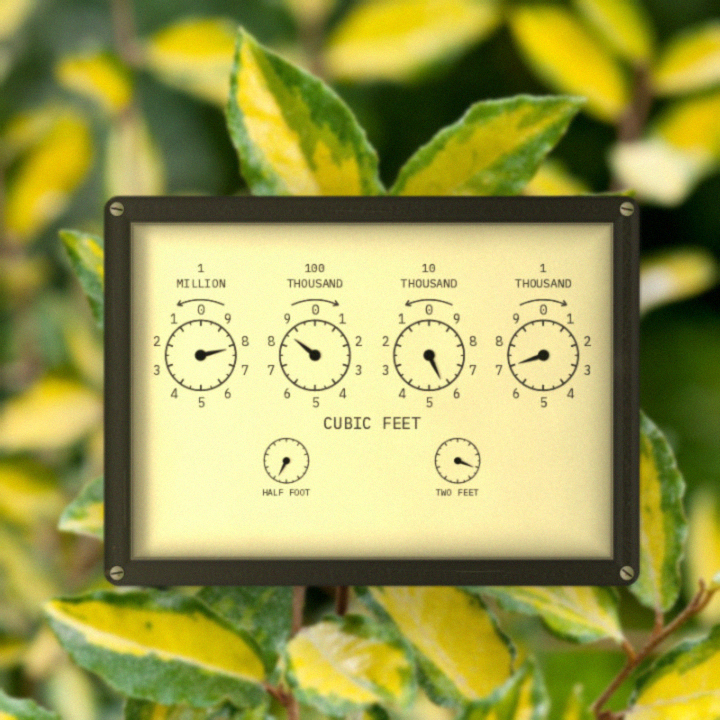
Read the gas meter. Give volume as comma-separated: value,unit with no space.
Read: 785700,ft³
